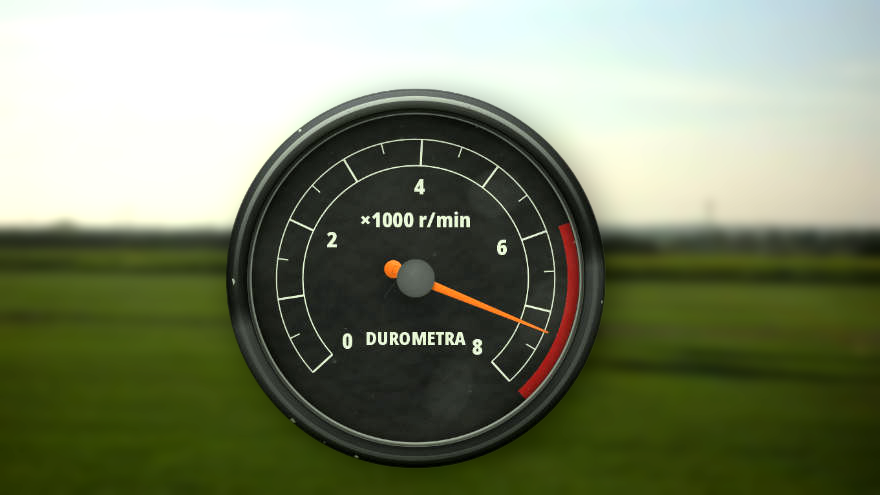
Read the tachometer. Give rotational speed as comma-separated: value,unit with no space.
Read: 7250,rpm
